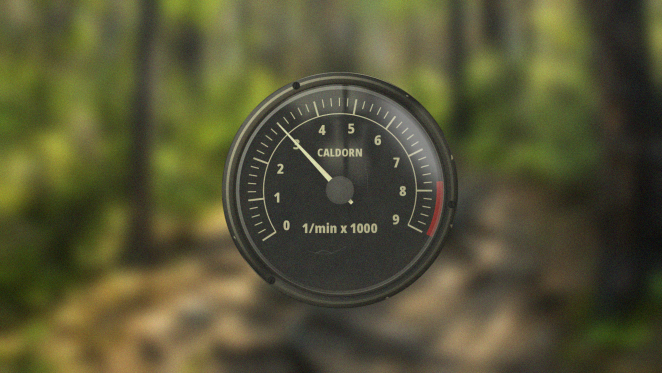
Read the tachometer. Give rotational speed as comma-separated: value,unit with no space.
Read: 3000,rpm
